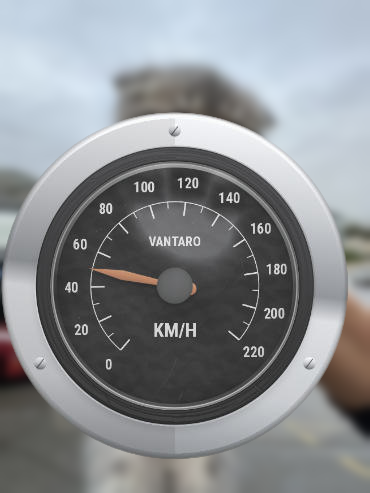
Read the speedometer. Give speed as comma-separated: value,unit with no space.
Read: 50,km/h
